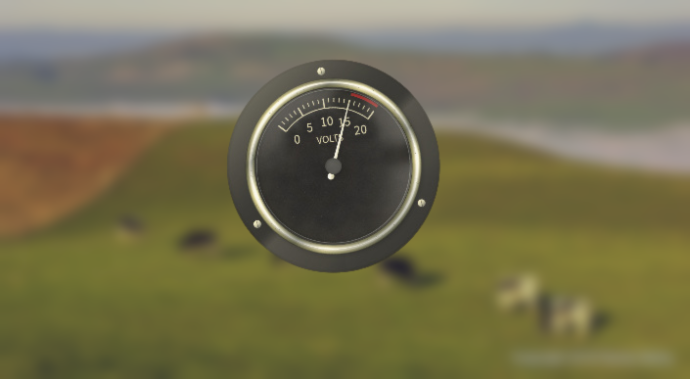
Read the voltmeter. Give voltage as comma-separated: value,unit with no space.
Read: 15,V
